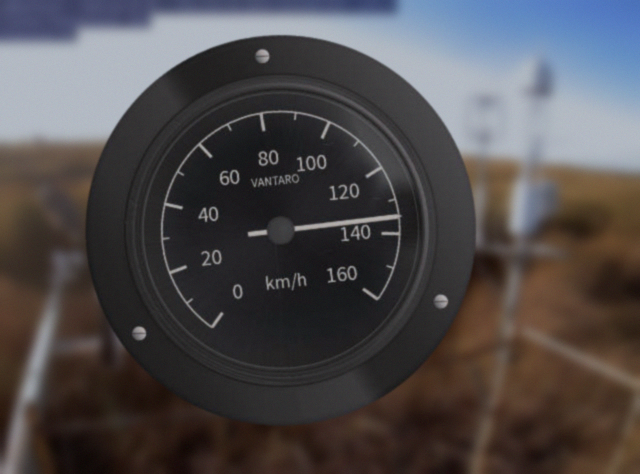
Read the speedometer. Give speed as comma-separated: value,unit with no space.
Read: 135,km/h
